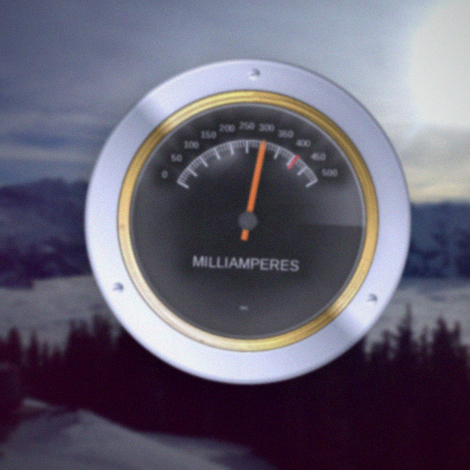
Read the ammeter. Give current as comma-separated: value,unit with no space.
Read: 300,mA
